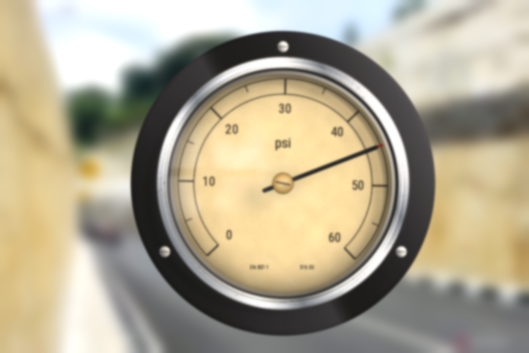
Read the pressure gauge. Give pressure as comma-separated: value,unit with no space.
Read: 45,psi
